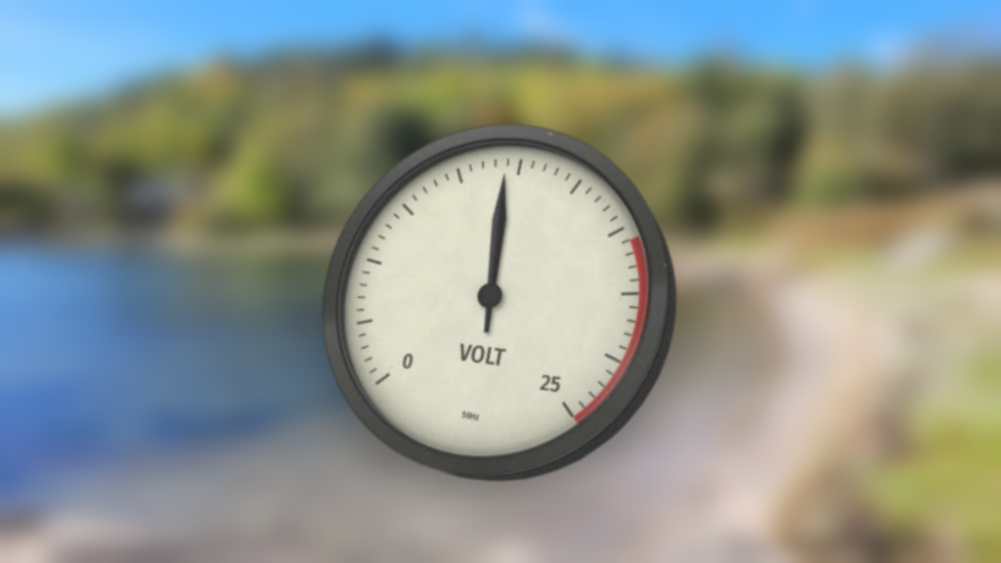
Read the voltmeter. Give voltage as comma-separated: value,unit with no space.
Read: 12,V
